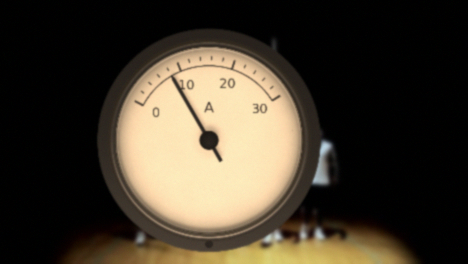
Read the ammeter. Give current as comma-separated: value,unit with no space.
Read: 8,A
